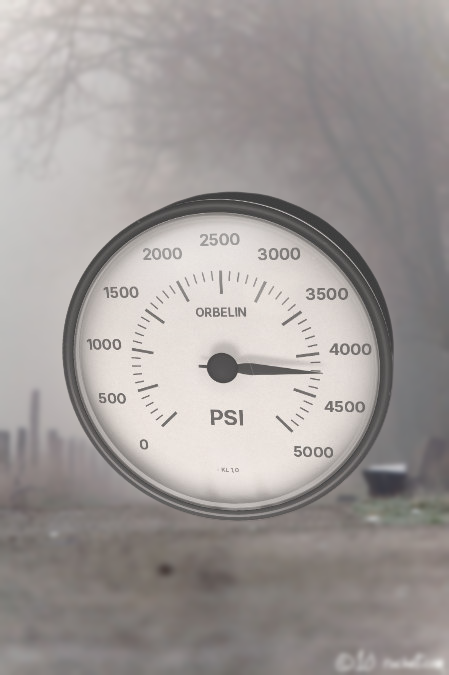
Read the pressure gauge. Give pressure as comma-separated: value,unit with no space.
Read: 4200,psi
